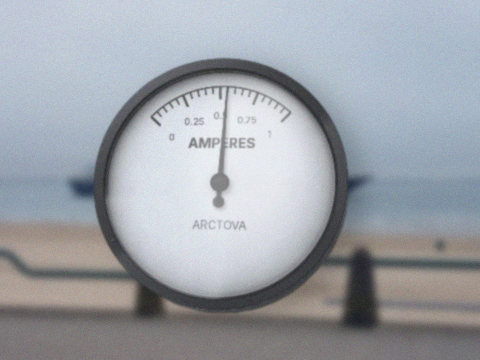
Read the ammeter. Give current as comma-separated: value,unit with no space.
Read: 0.55,A
